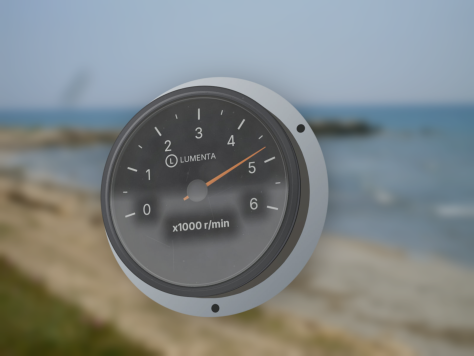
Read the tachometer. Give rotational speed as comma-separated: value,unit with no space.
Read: 4750,rpm
